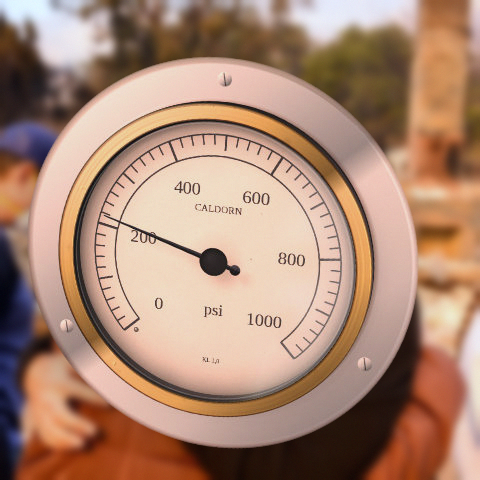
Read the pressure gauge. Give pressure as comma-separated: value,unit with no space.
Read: 220,psi
